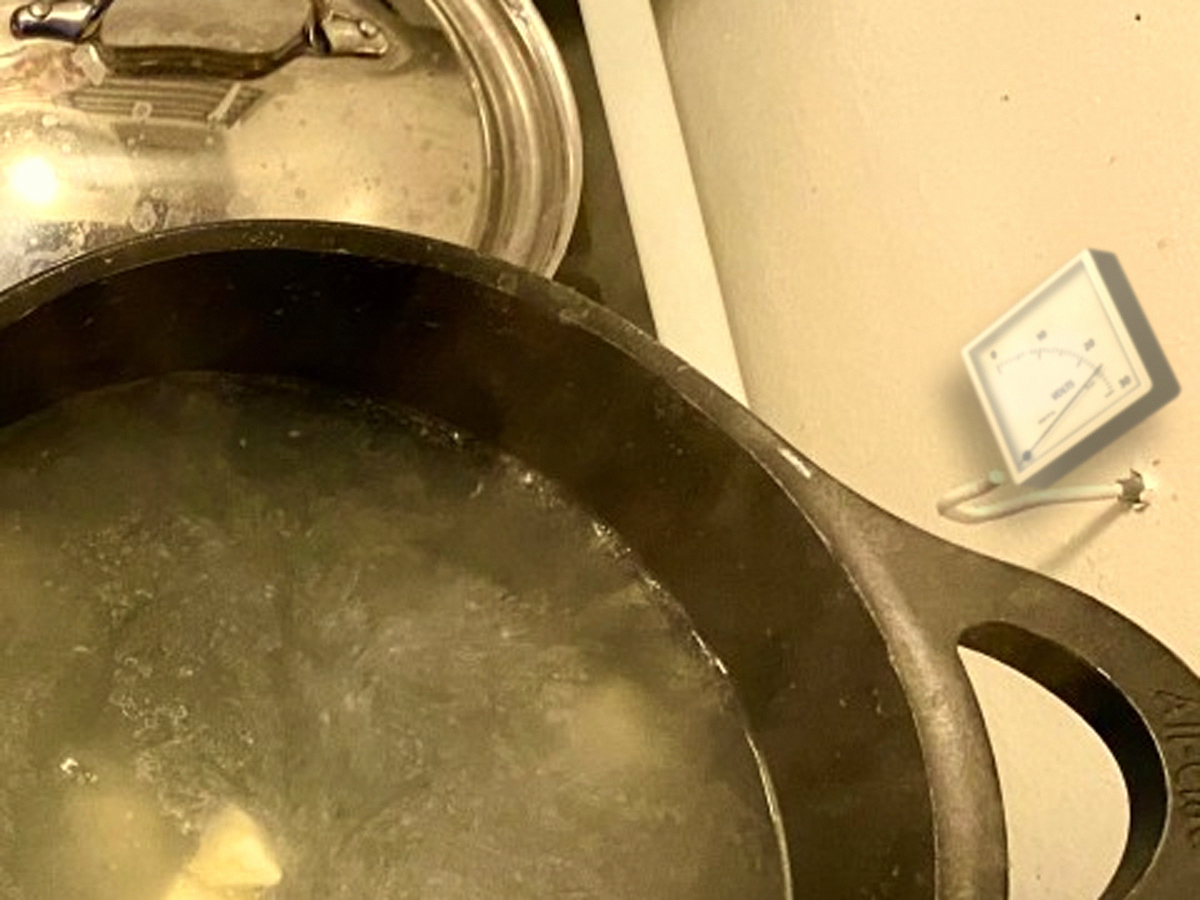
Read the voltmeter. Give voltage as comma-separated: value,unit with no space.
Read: 25,V
